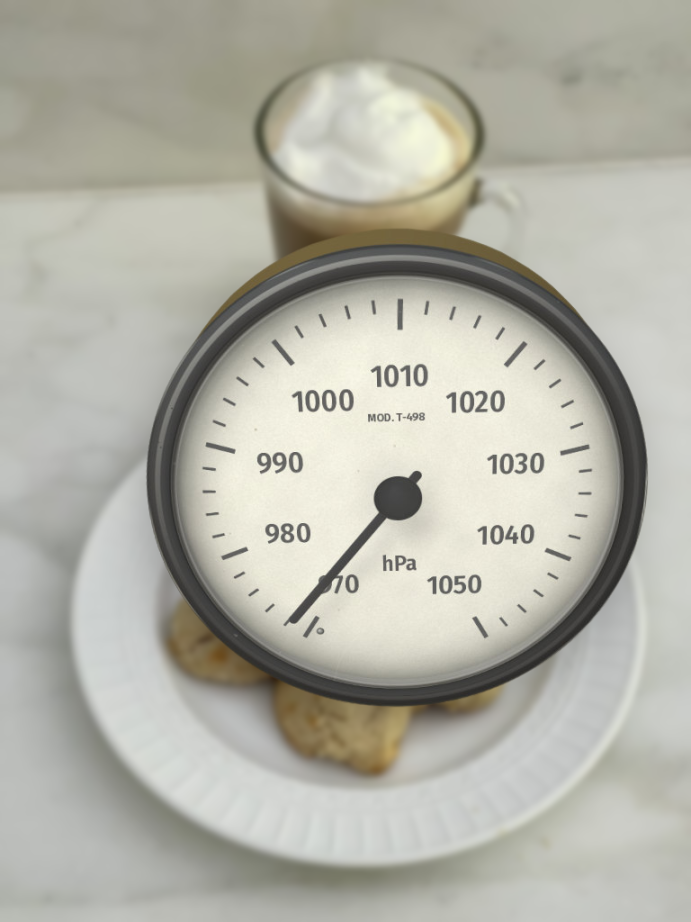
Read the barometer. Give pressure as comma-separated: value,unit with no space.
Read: 972,hPa
